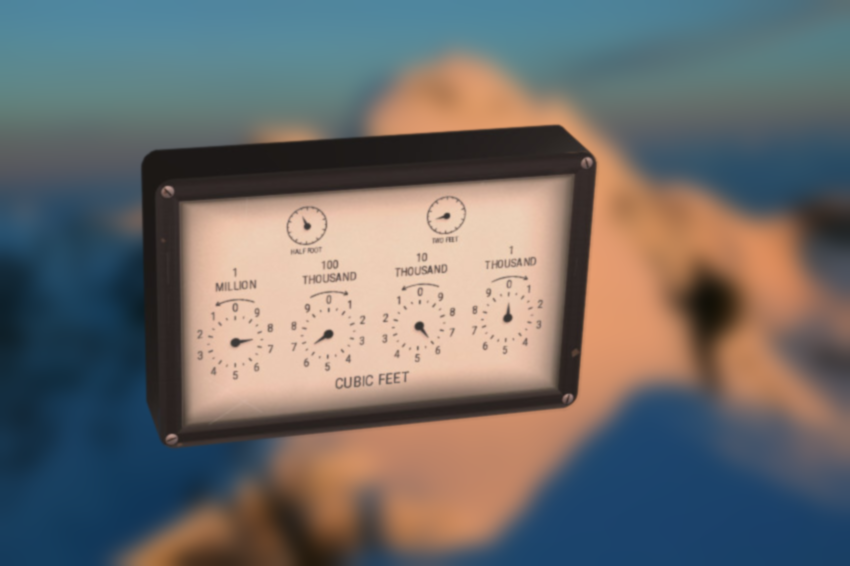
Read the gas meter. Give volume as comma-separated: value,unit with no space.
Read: 766000,ft³
